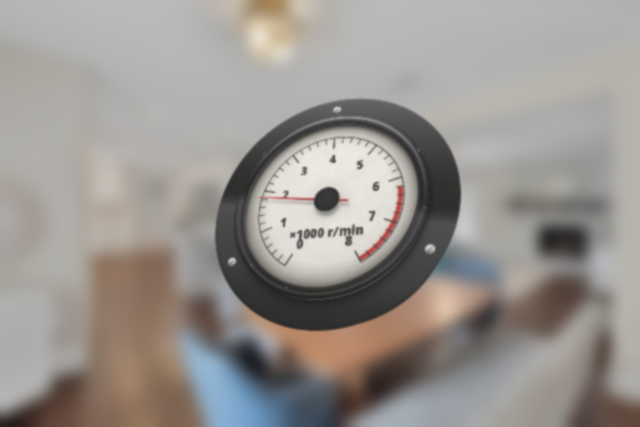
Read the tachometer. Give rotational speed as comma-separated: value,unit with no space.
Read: 1800,rpm
